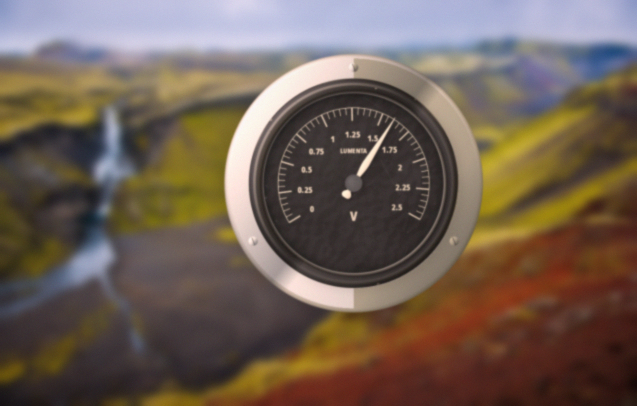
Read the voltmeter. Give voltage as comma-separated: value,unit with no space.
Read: 1.6,V
